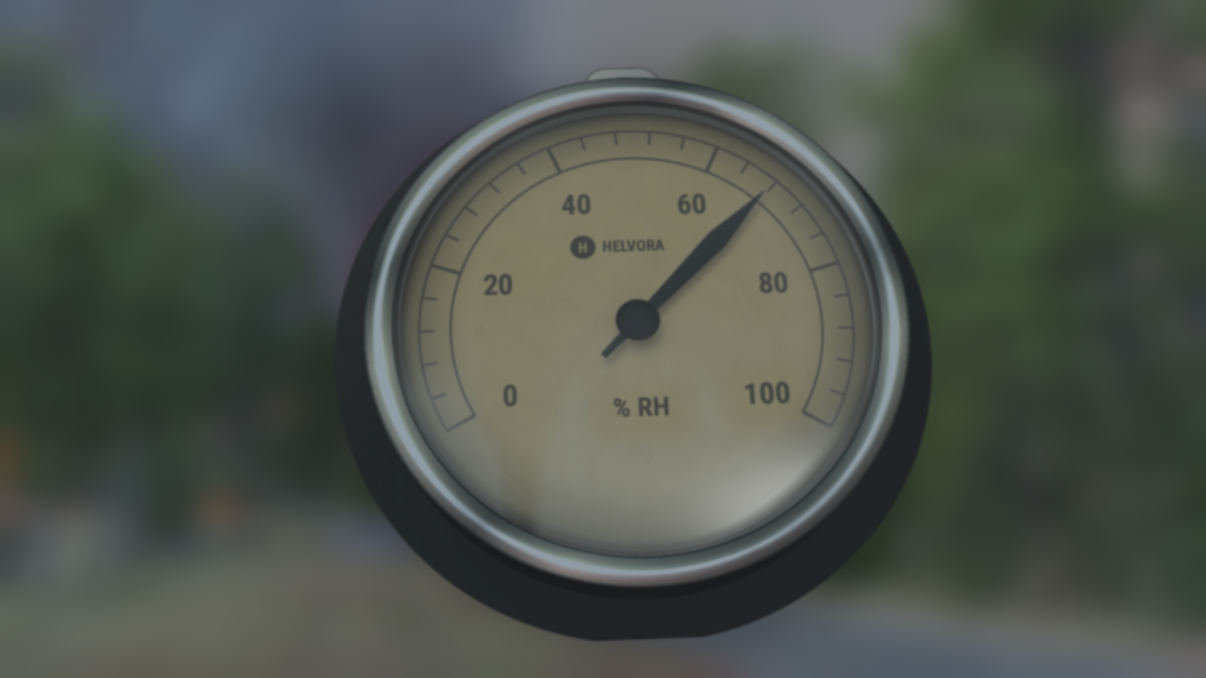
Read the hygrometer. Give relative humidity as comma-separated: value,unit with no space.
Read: 68,%
